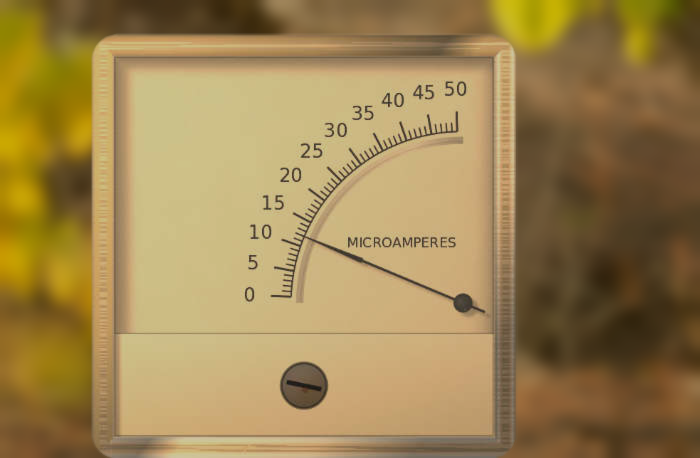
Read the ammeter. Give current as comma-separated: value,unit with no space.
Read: 12,µA
